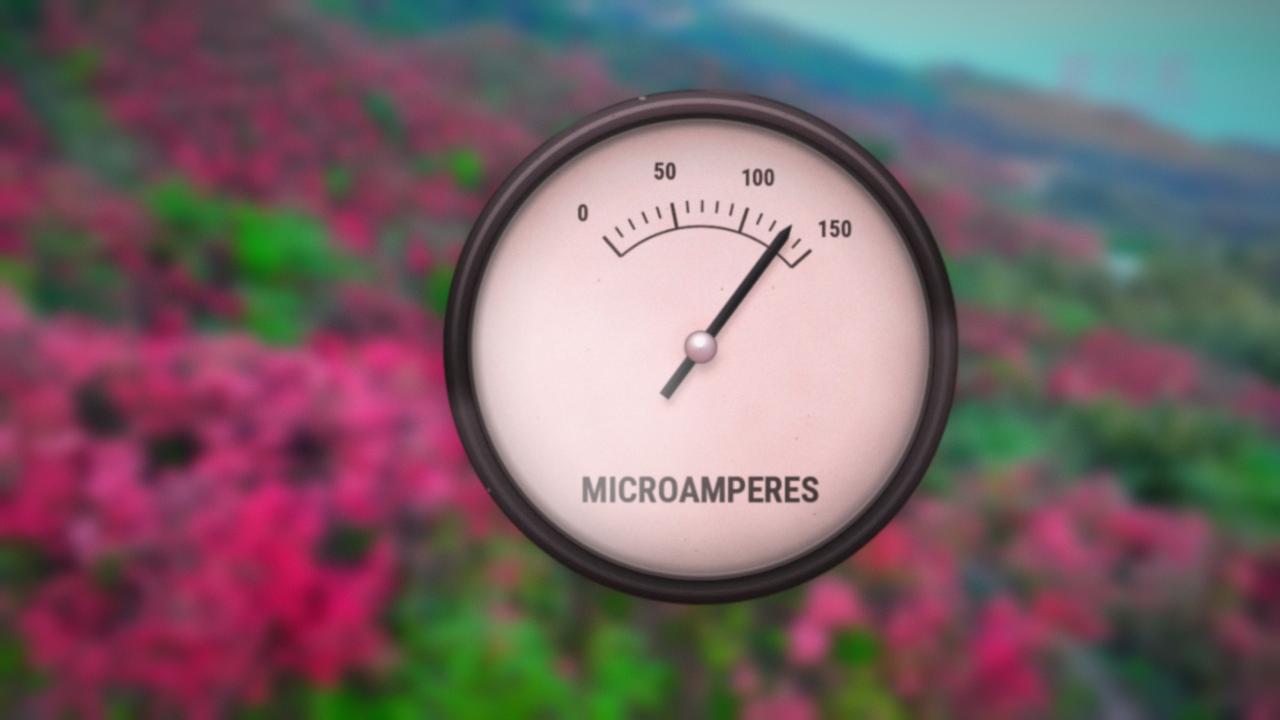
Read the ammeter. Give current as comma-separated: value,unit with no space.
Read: 130,µA
